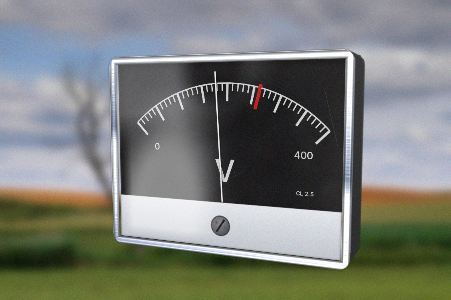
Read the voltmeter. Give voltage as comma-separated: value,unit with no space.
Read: 180,V
